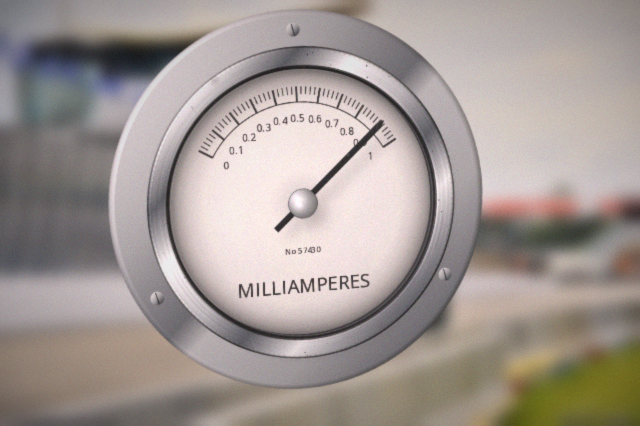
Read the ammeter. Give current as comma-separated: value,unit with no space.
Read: 0.9,mA
